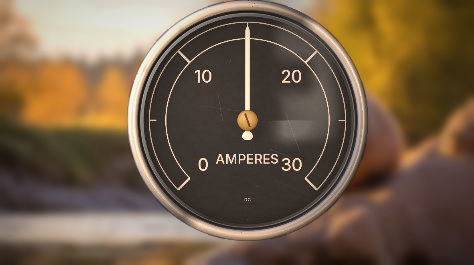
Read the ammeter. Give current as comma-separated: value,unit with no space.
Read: 15,A
